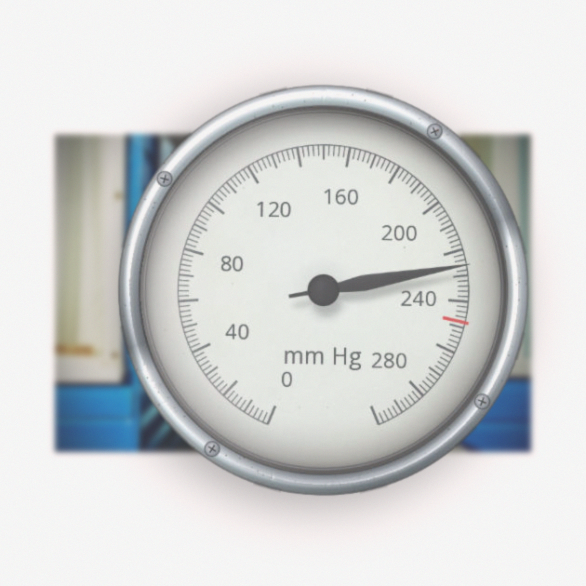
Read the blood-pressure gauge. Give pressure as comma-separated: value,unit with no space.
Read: 226,mmHg
